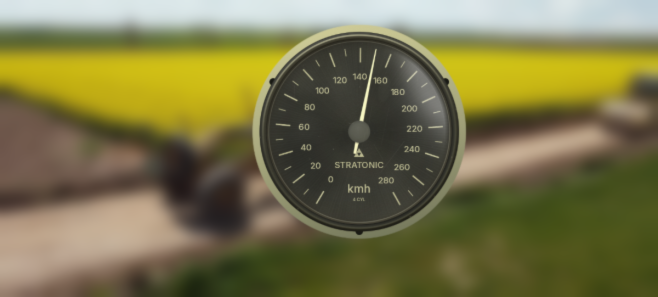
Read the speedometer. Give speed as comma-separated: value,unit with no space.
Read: 150,km/h
